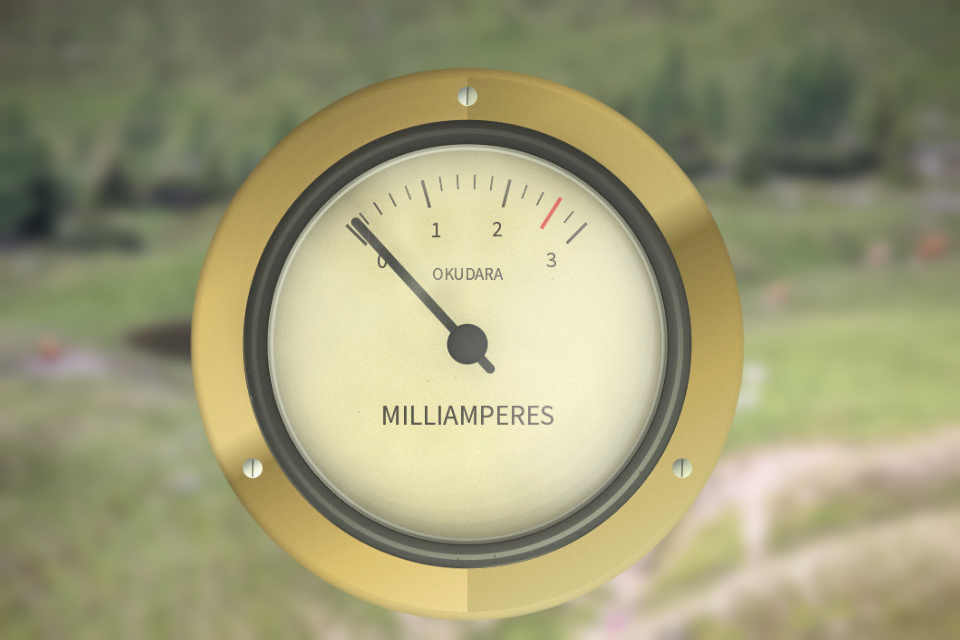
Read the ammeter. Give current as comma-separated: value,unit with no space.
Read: 0.1,mA
